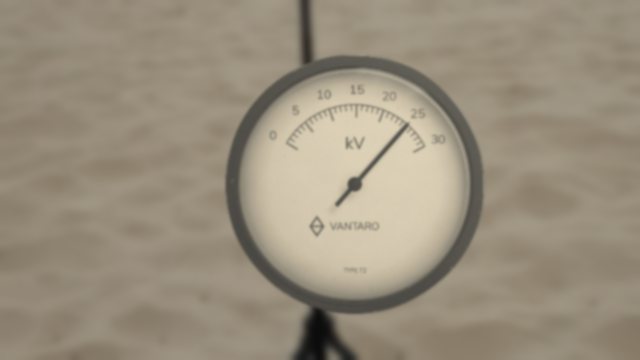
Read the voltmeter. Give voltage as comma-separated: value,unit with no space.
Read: 25,kV
